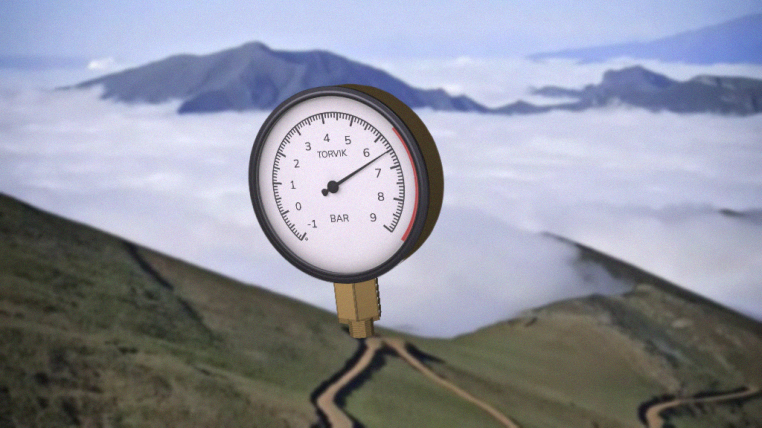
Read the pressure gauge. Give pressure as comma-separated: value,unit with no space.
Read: 6.5,bar
